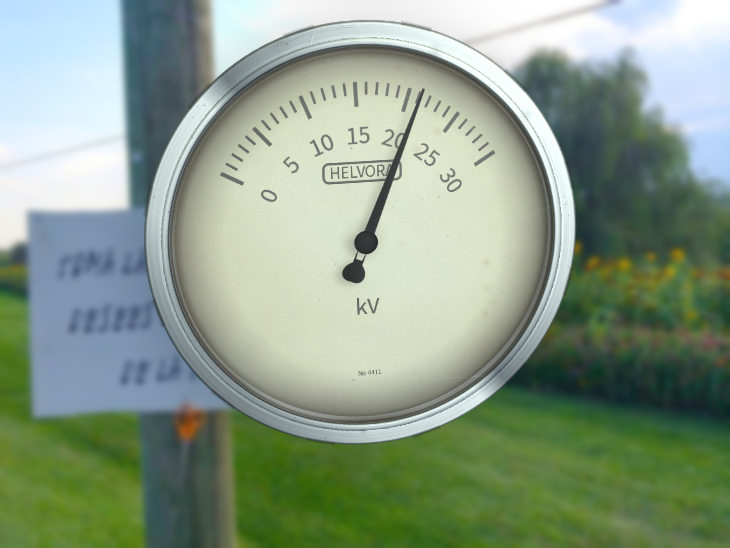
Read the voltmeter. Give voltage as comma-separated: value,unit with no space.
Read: 21,kV
